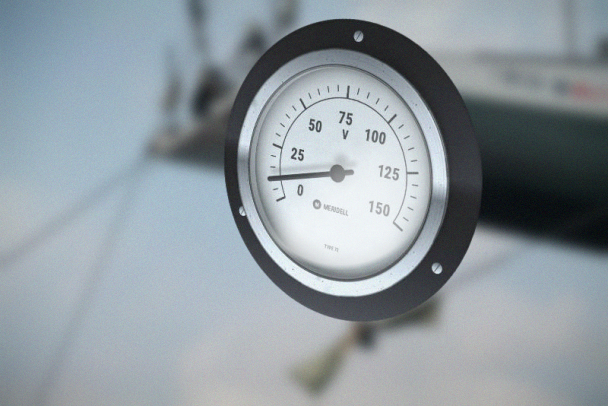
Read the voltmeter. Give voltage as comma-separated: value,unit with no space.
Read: 10,V
